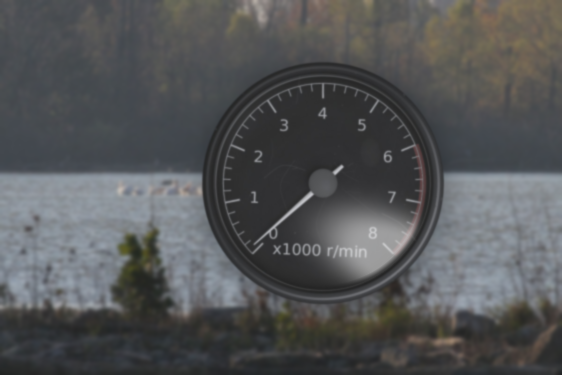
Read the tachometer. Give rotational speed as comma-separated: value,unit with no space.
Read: 100,rpm
